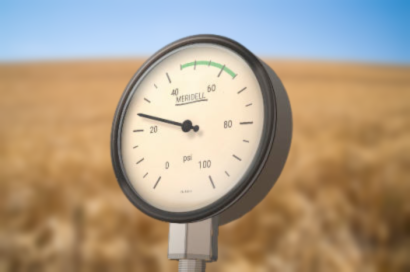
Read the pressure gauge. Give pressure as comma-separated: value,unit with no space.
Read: 25,psi
